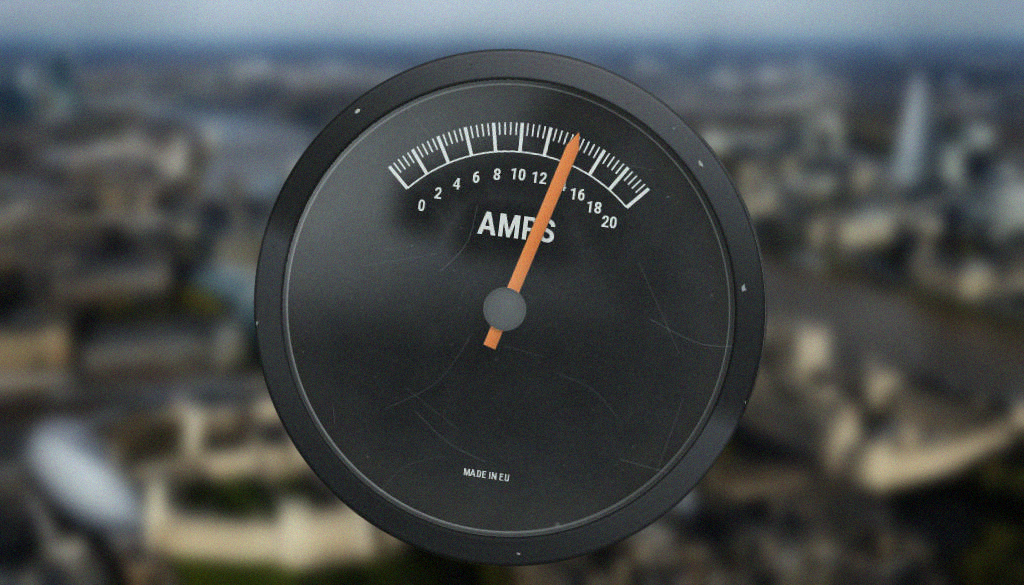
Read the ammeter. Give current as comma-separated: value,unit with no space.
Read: 14,A
